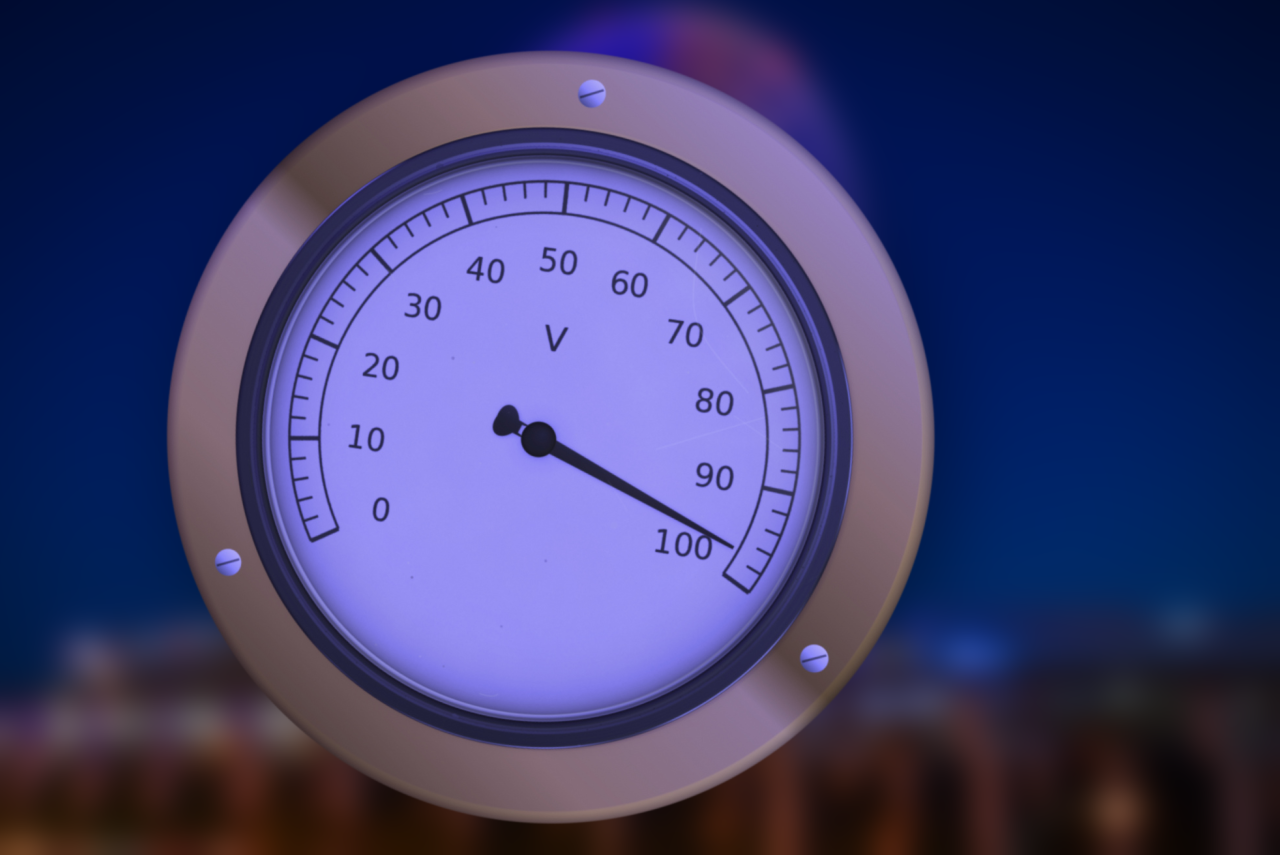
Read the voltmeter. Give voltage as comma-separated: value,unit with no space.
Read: 97,V
